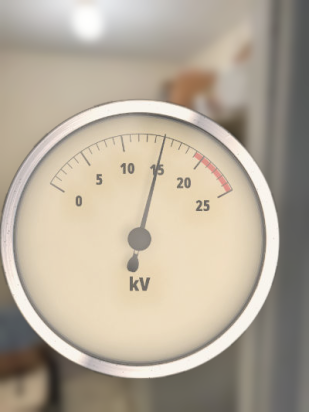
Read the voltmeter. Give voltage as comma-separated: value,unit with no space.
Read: 15,kV
